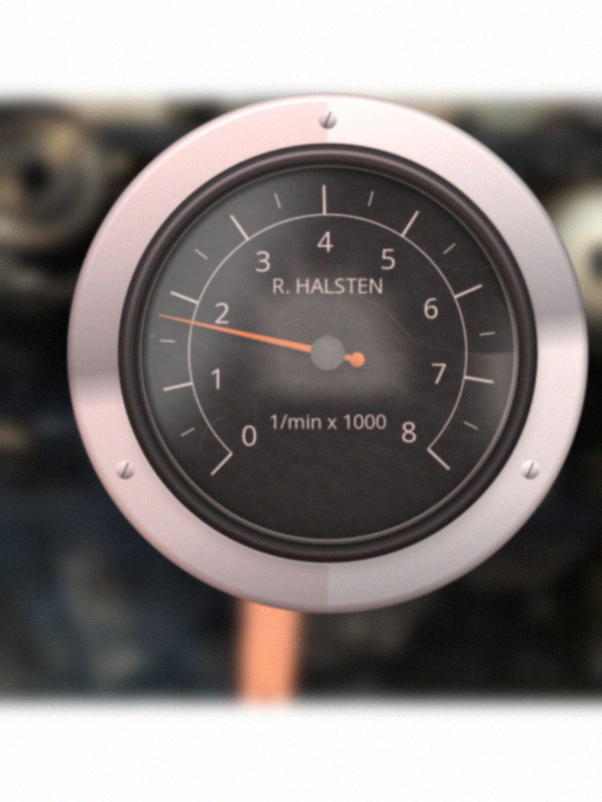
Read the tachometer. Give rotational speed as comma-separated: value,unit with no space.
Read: 1750,rpm
